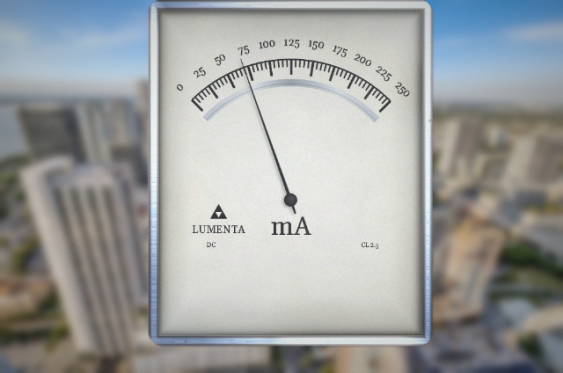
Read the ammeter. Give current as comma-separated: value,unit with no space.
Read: 70,mA
